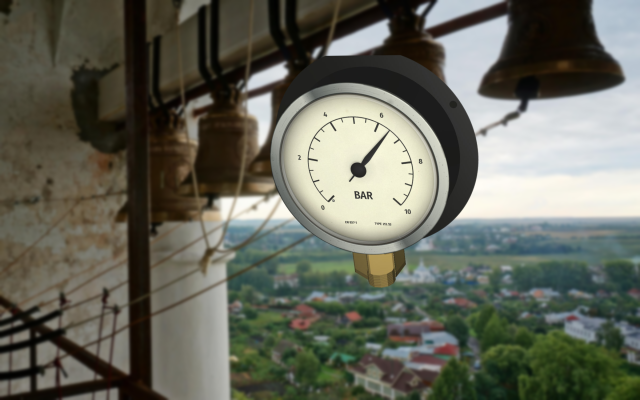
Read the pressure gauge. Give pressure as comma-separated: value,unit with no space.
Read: 6.5,bar
